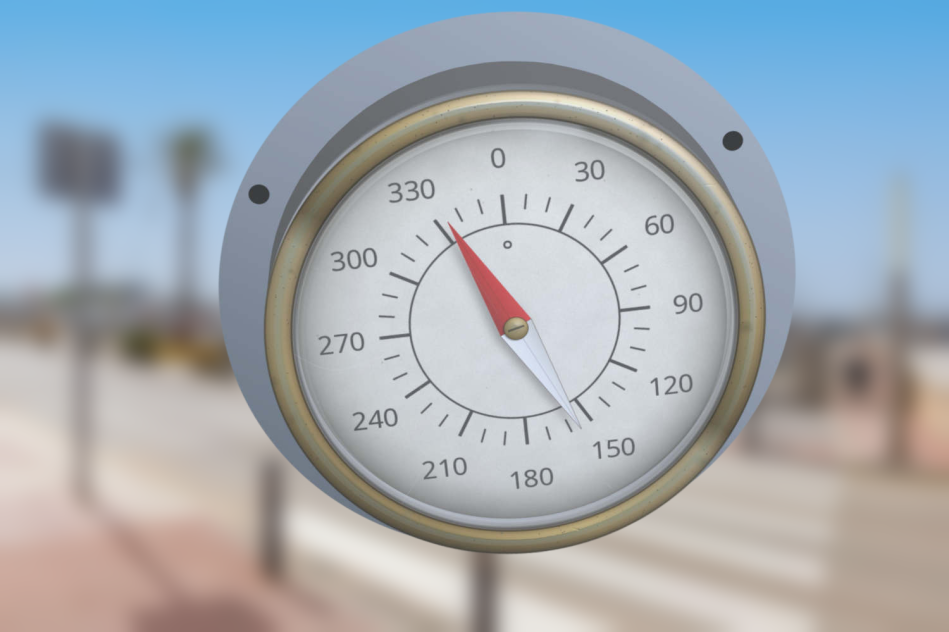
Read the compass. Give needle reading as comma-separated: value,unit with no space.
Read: 335,°
